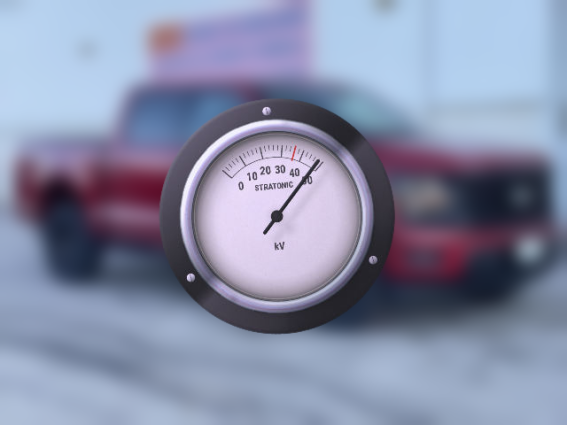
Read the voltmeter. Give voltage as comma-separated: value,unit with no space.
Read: 48,kV
